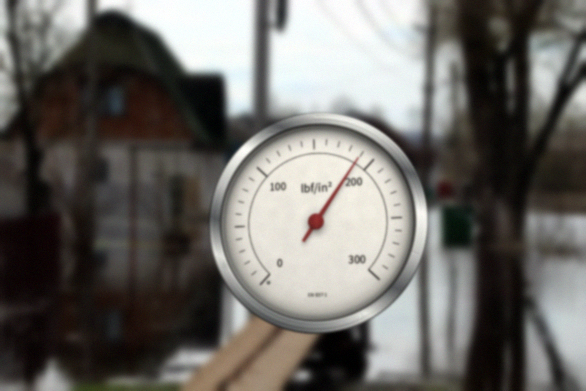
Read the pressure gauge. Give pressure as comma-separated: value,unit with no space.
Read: 190,psi
